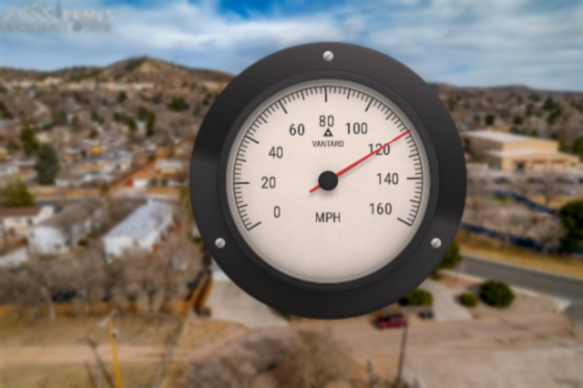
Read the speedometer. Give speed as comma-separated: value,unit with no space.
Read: 120,mph
